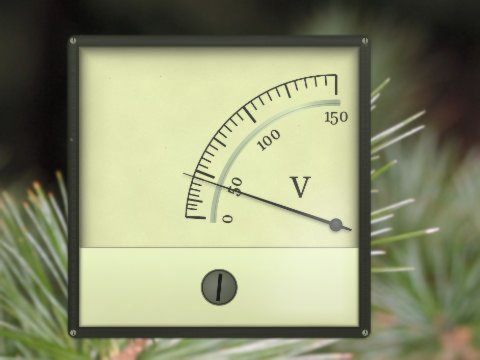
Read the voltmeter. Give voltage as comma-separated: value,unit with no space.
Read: 45,V
